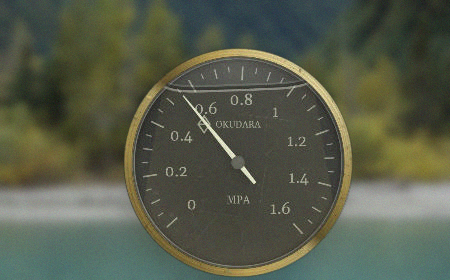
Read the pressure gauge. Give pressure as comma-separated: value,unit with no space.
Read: 0.55,MPa
